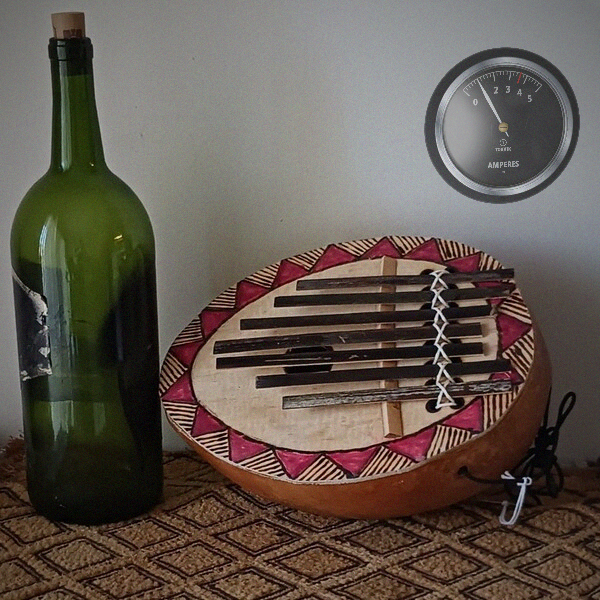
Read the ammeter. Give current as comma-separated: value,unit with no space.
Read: 1,A
